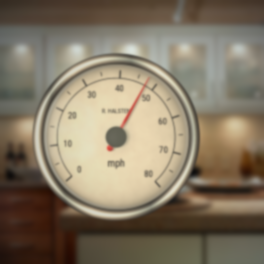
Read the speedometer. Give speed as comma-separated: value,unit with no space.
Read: 47.5,mph
